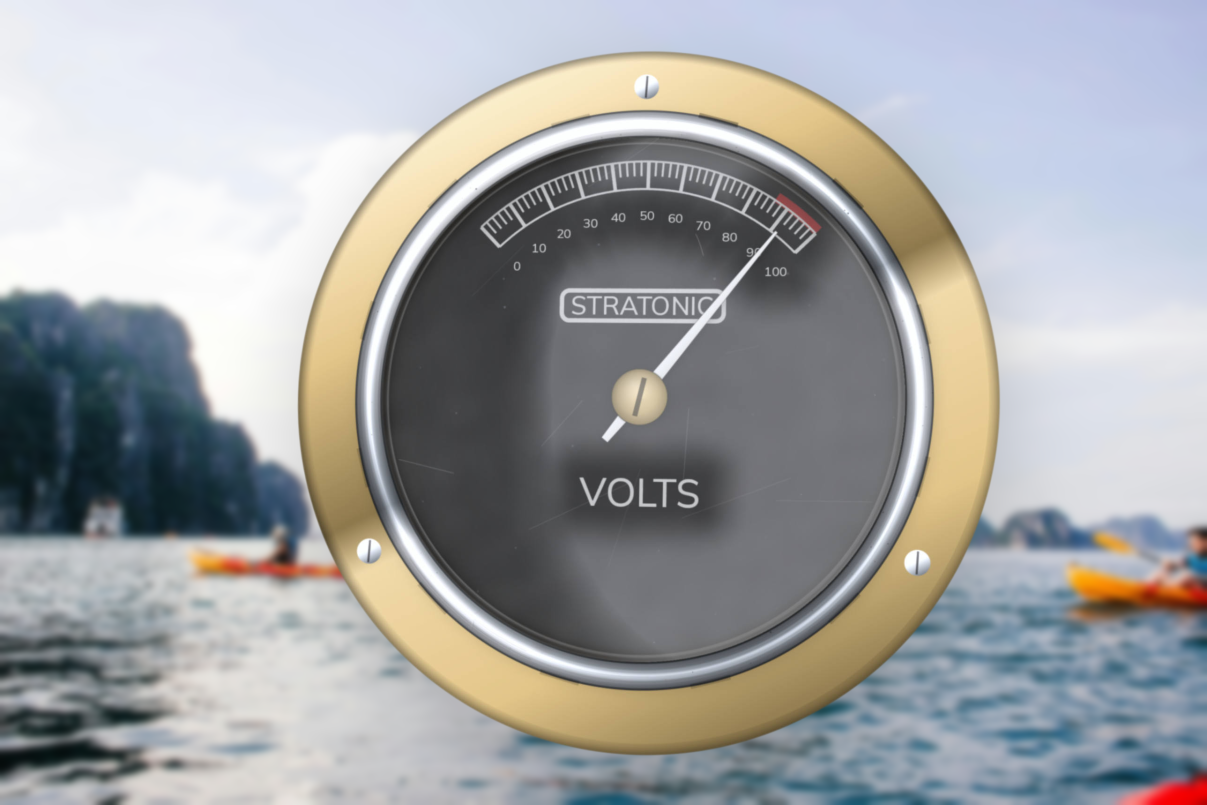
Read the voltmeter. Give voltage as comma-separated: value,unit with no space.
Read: 92,V
